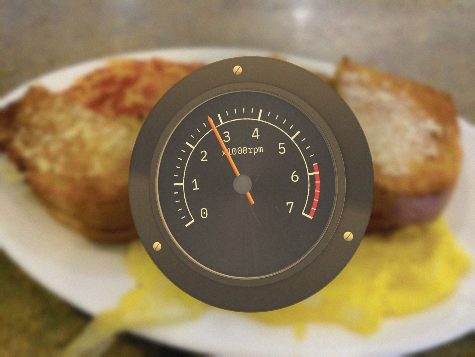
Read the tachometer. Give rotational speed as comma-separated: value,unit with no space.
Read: 2800,rpm
